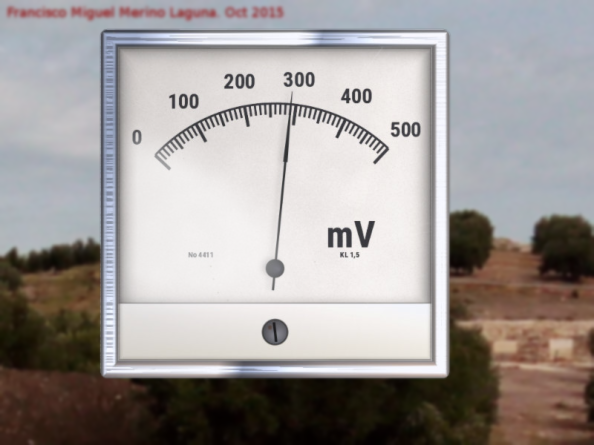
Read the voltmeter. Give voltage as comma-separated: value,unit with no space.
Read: 290,mV
